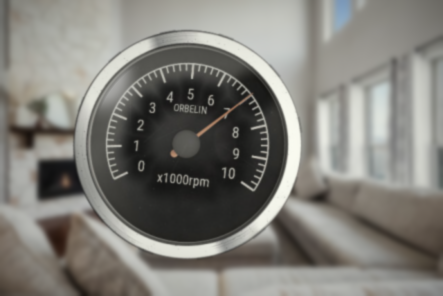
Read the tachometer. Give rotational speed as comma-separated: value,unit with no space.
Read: 7000,rpm
